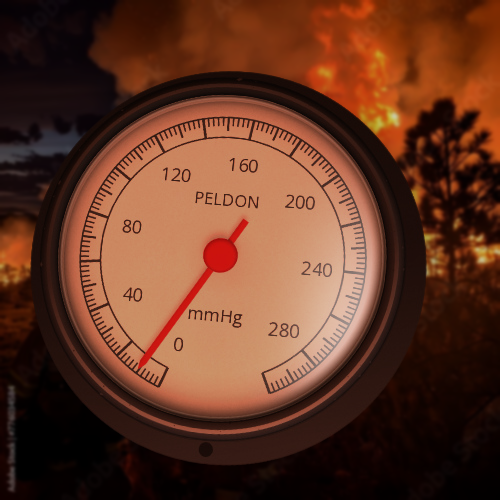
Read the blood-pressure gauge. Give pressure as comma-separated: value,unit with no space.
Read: 10,mmHg
